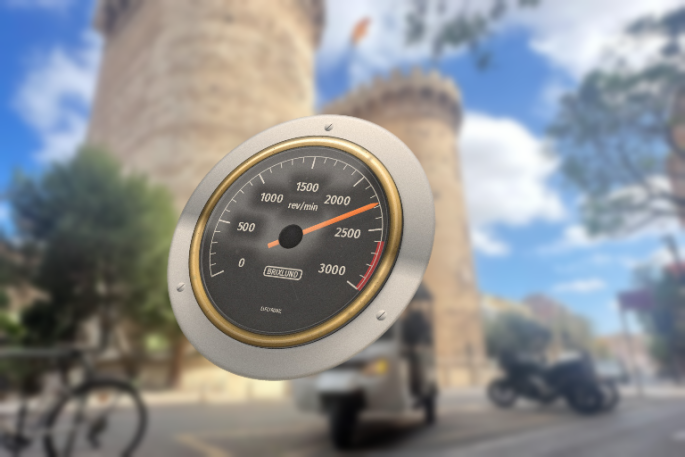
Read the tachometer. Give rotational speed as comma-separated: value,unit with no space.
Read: 2300,rpm
